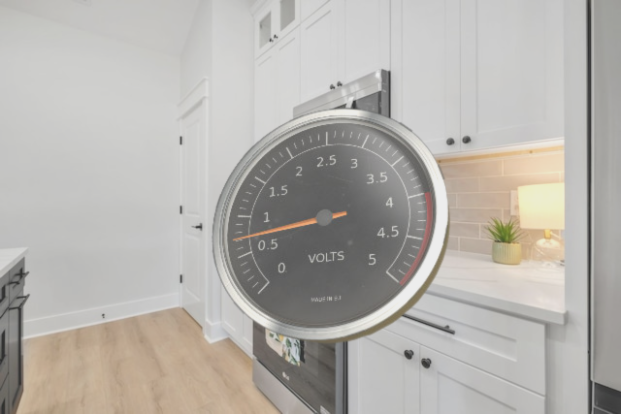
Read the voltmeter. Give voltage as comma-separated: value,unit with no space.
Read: 0.7,V
